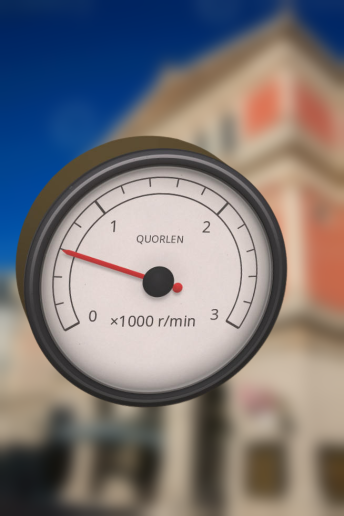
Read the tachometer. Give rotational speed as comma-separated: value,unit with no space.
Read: 600,rpm
